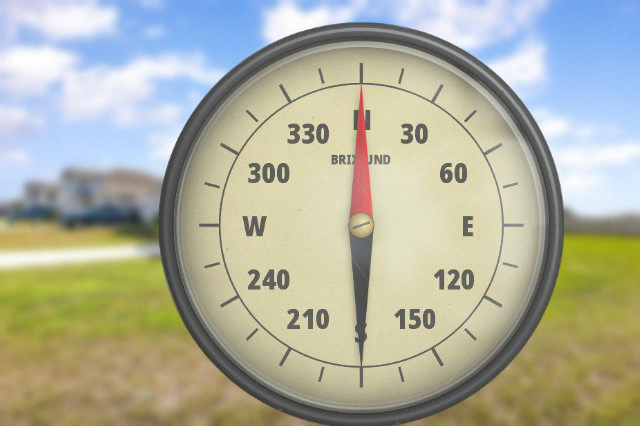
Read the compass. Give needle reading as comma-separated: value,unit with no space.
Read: 0,°
